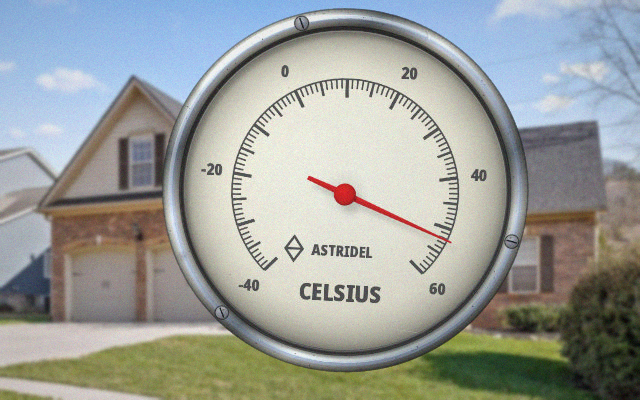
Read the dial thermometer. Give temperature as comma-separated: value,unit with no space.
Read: 52,°C
